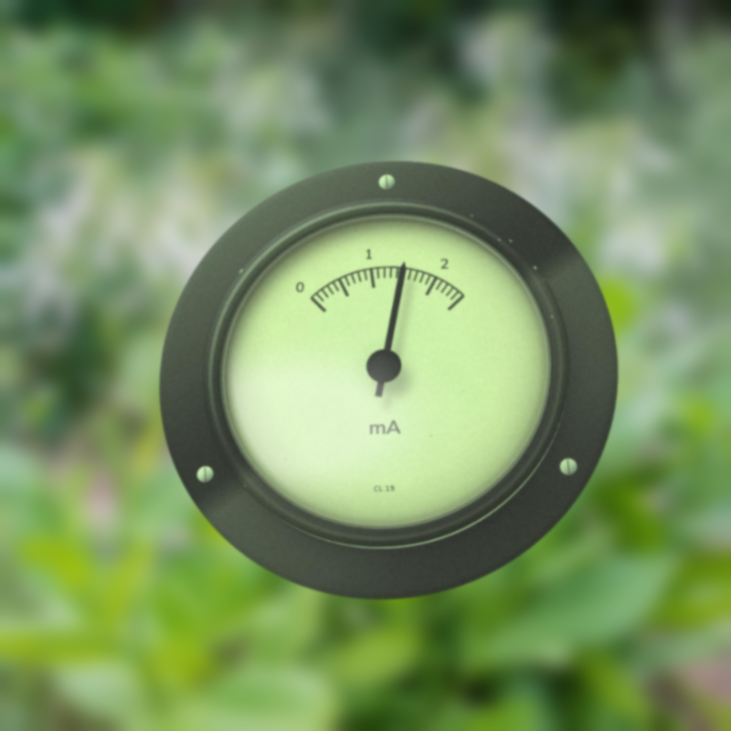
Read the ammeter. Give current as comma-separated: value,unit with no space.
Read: 1.5,mA
